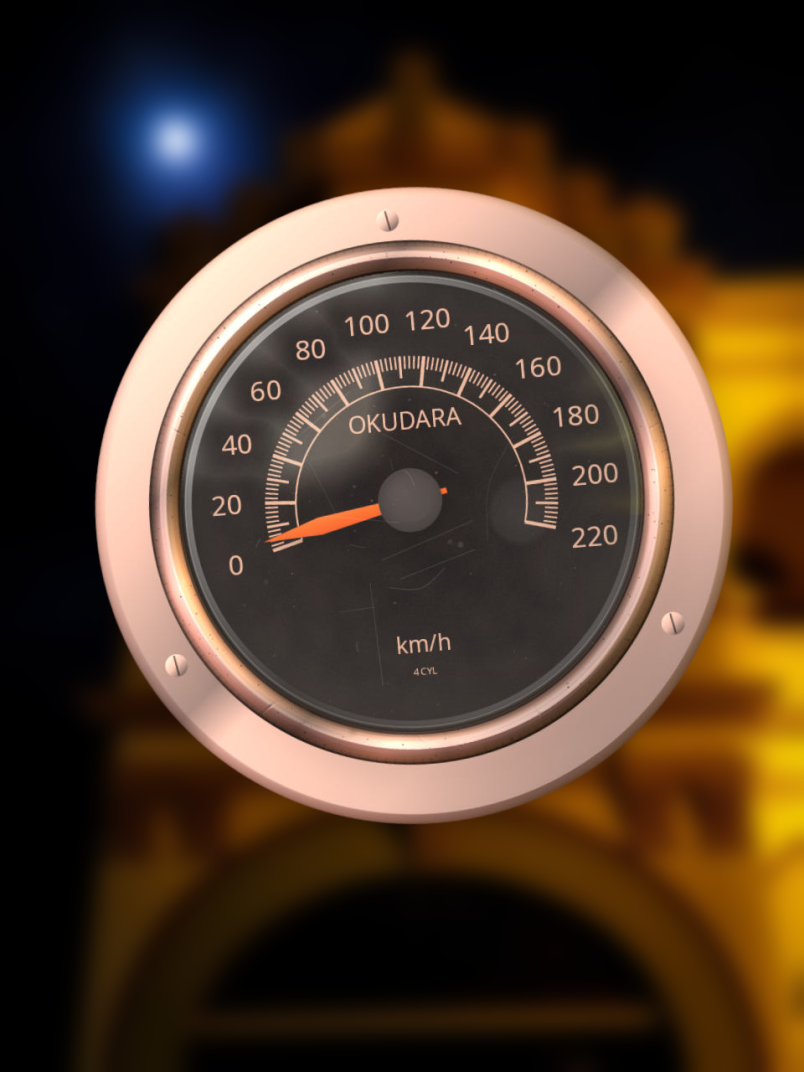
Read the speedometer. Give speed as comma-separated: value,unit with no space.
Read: 4,km/h
